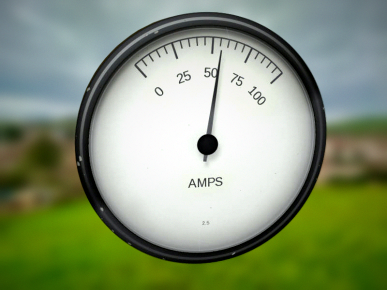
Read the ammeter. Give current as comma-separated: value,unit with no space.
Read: 55,A
